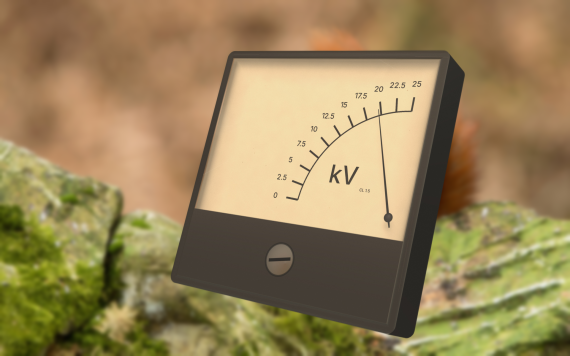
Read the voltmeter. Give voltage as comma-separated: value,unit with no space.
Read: 20,kV
